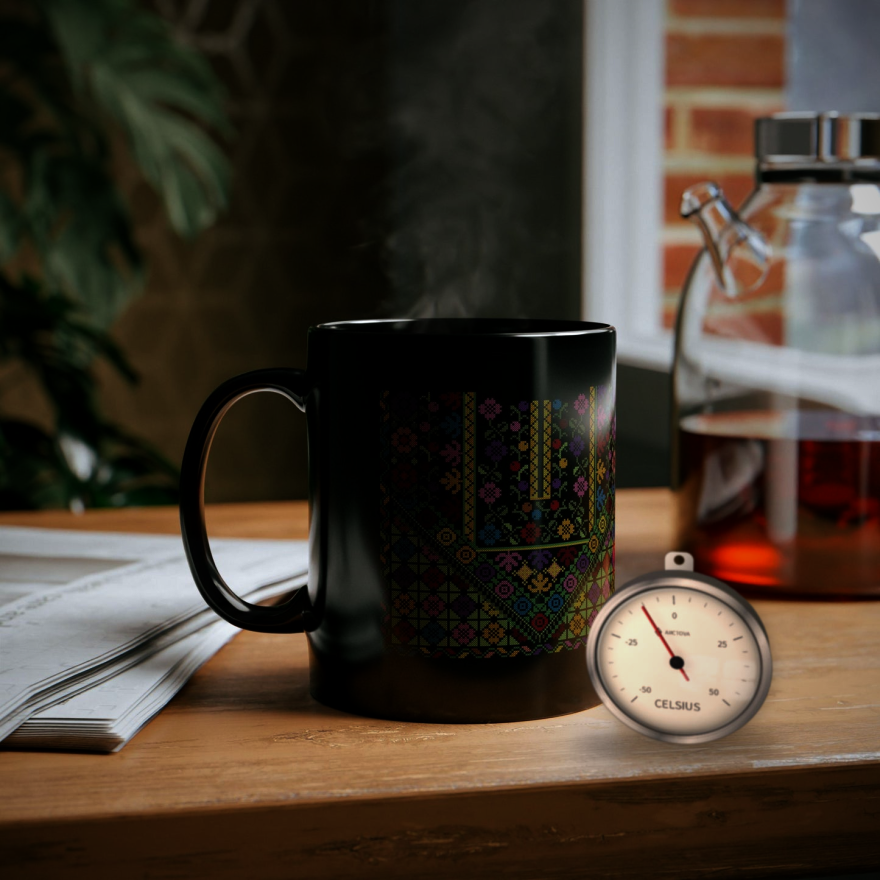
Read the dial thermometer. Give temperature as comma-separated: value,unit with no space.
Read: -10,°C
